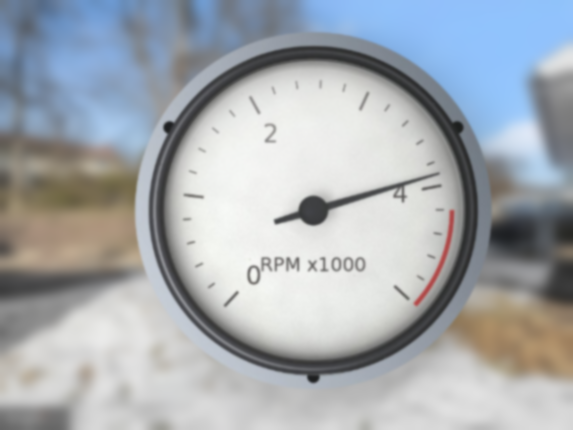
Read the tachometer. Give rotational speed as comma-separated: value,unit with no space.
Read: 3900,rpm
